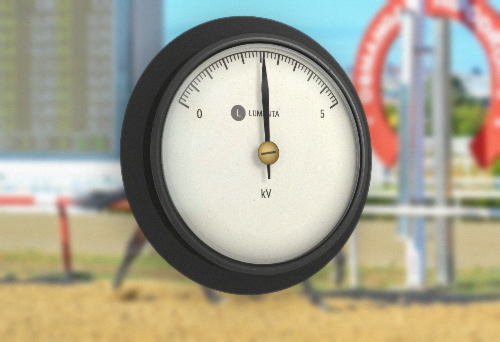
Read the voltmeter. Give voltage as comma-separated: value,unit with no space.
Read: 2.5,kV
